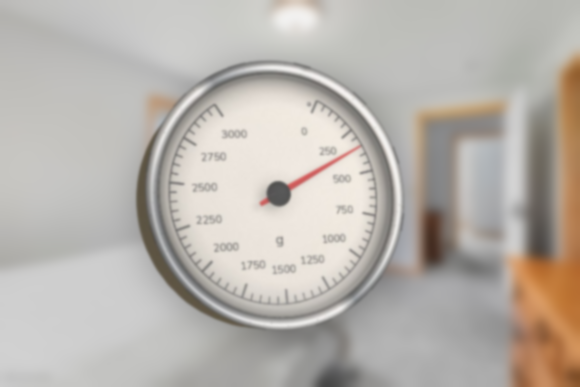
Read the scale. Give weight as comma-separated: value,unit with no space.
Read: 350,g
